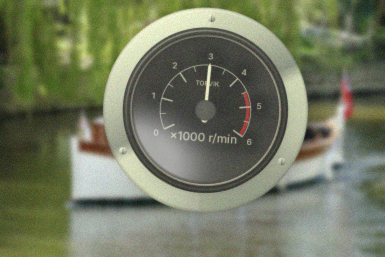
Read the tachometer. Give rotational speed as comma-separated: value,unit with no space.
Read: 3000,rpm
